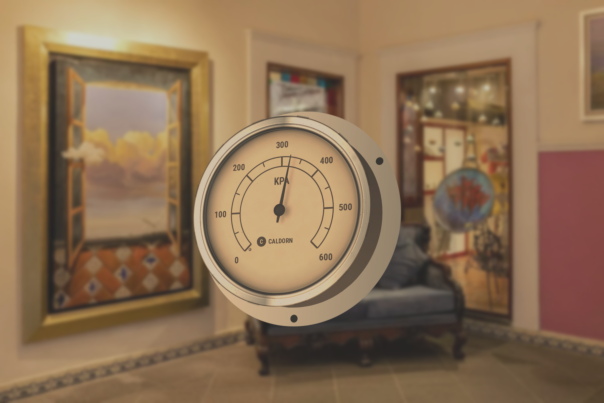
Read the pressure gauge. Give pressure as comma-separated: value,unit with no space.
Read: 325,kPa
